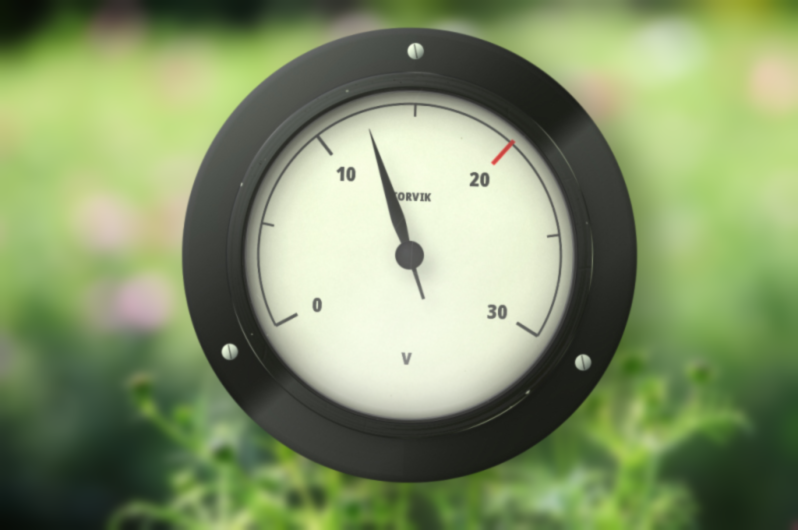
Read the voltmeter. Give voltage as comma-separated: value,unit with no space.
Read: 12.5,V
